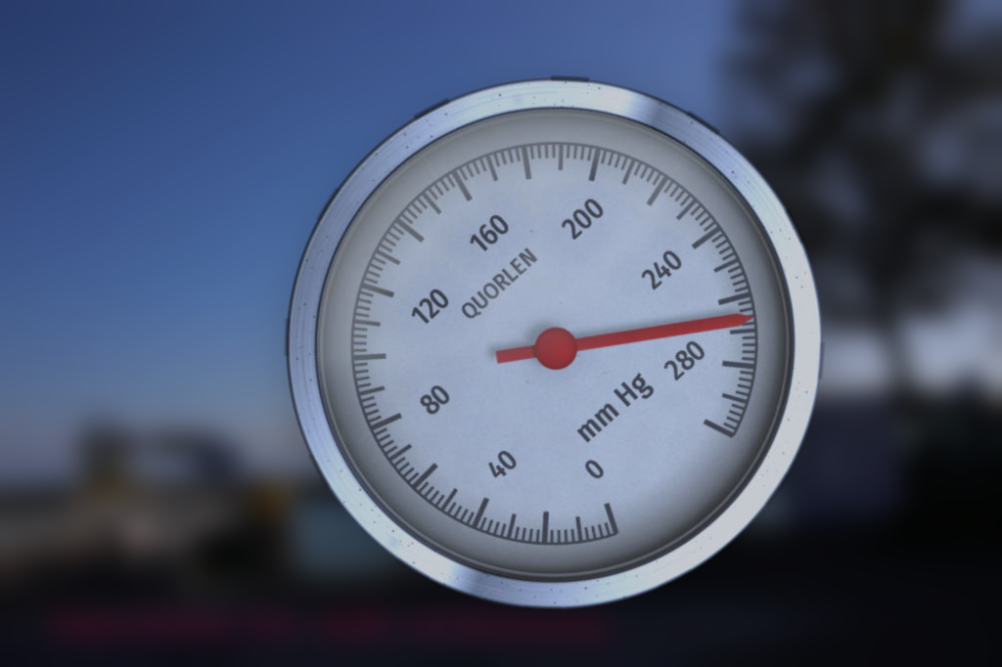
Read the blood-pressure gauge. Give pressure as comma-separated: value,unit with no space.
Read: 266,mmHg
